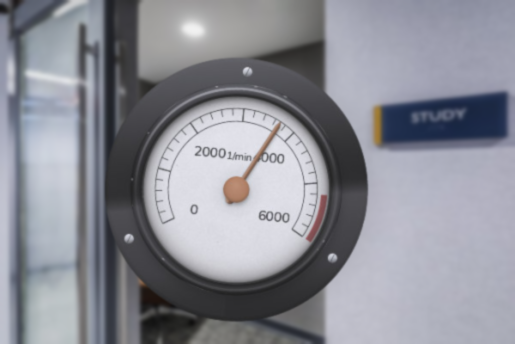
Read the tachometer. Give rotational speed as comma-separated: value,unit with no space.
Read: 3700,rpm
